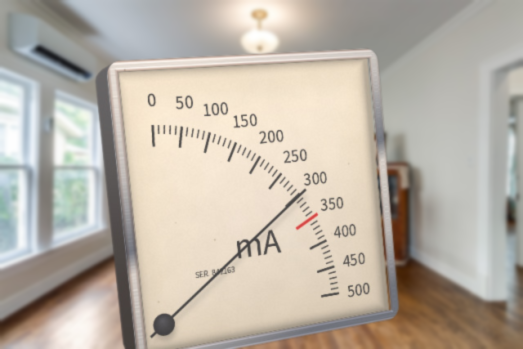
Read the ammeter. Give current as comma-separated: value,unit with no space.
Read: 300,mA
